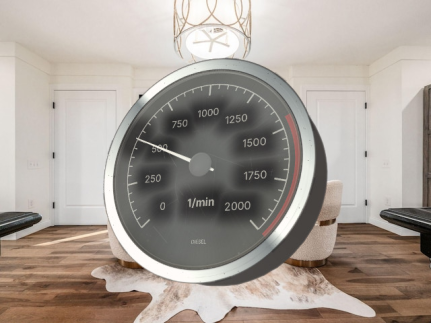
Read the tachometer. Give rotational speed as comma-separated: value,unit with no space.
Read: 500,rpm
